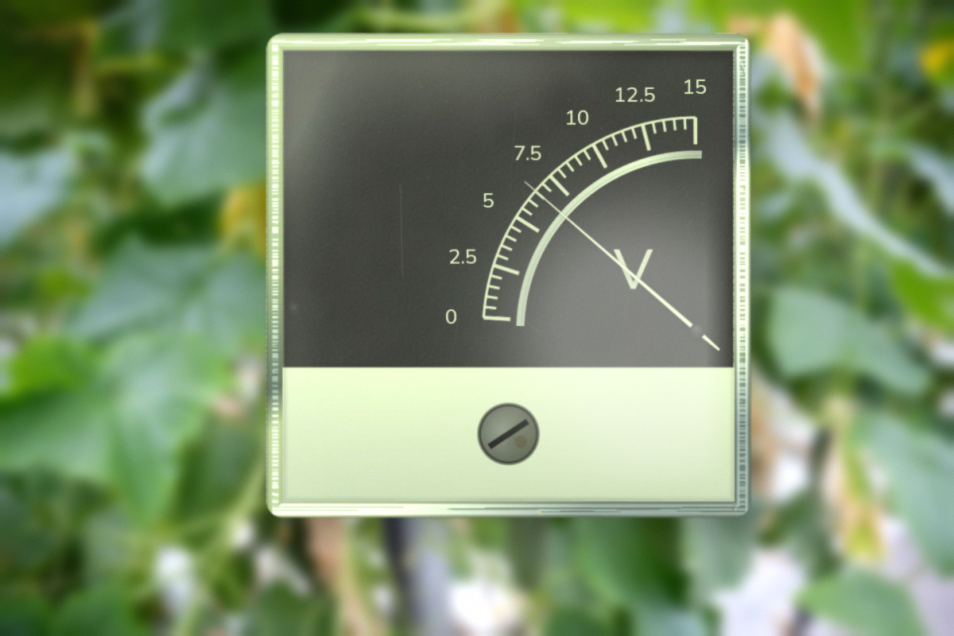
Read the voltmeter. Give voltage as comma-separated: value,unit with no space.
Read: 6.5,V
